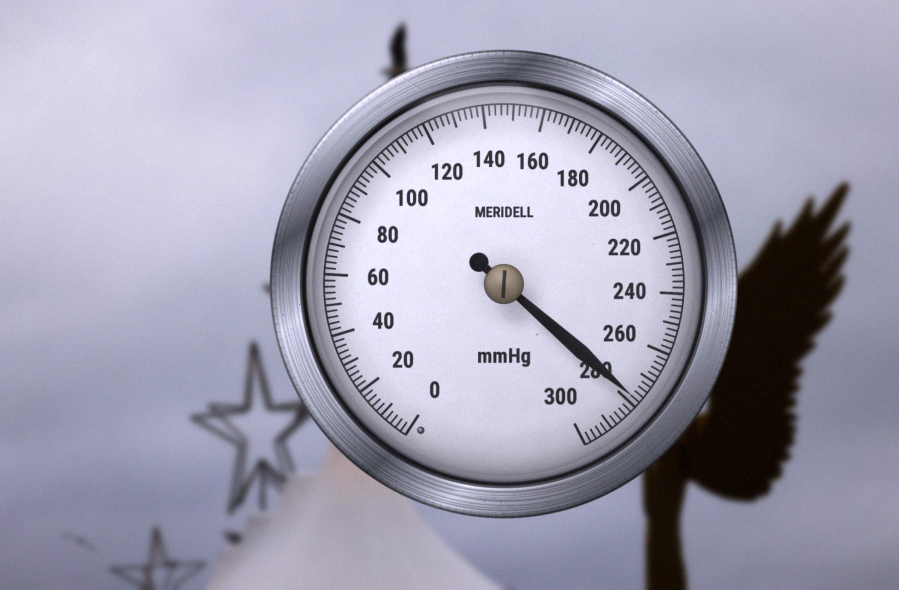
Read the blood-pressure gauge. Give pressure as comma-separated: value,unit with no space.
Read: 278,mmHg
